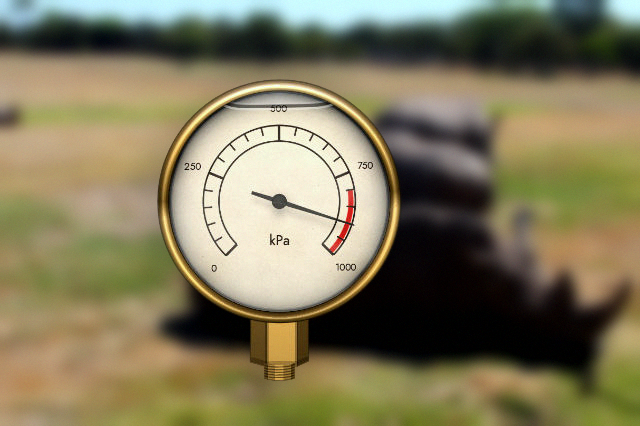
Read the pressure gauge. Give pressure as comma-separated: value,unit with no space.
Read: 900,kPa
